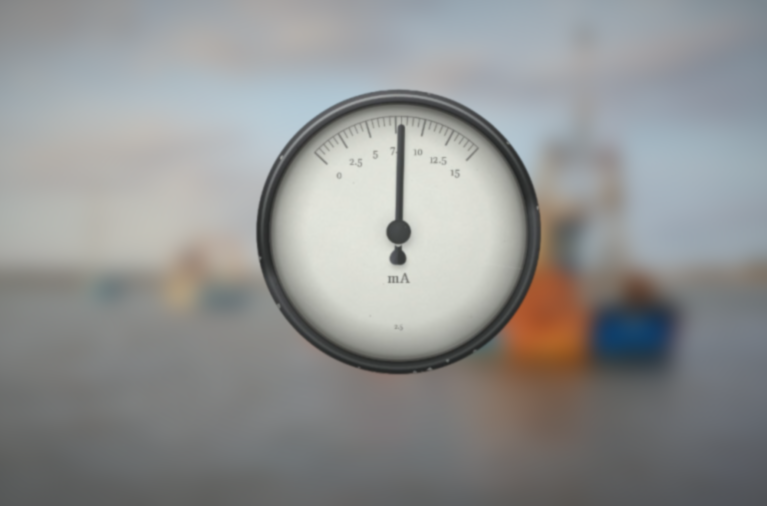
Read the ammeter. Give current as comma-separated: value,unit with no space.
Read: 8,mA
